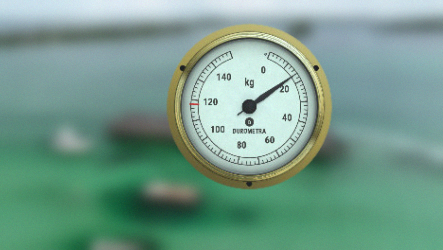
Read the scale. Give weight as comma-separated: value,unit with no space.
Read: 16,kg
